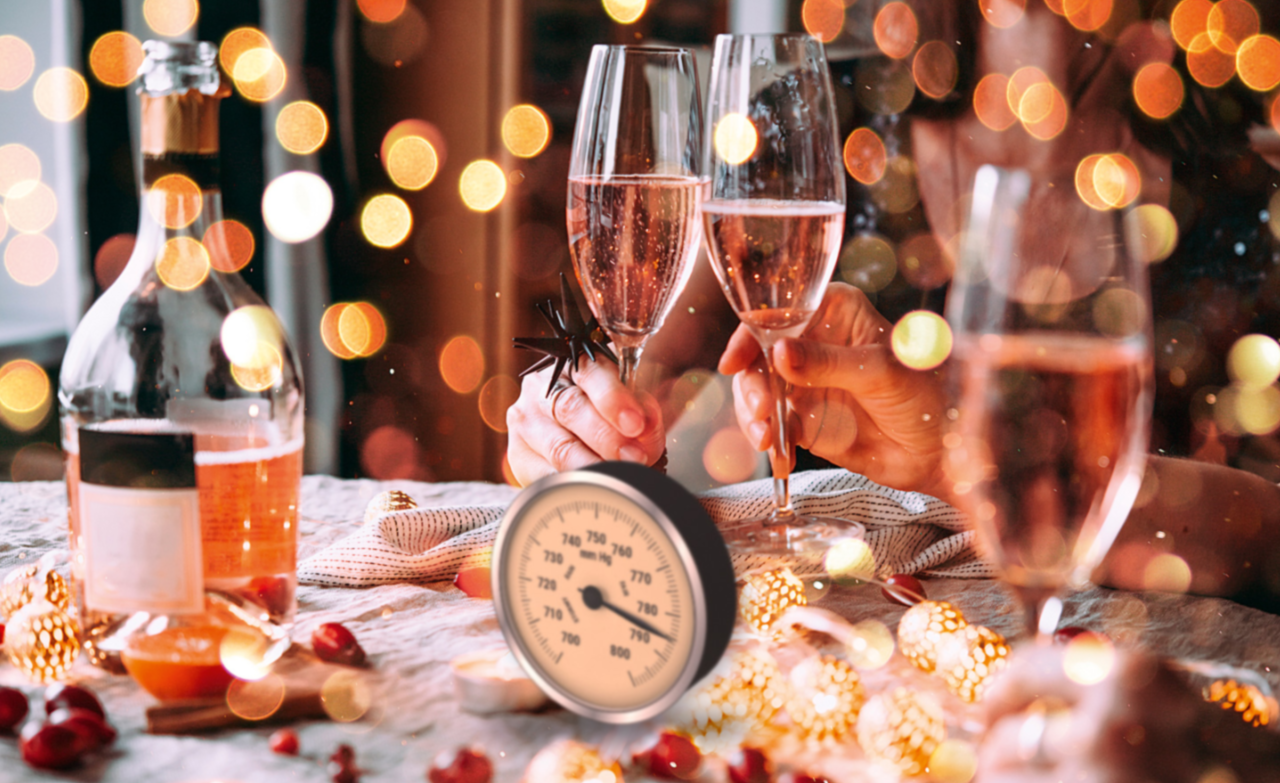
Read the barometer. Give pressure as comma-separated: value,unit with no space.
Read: 785,mmHg
